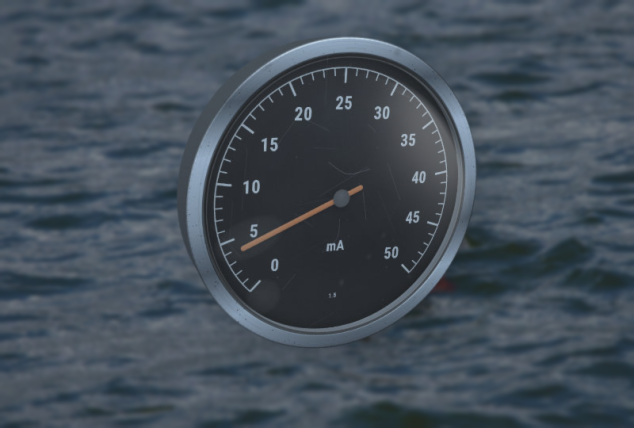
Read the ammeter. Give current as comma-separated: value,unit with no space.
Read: 4,mA
